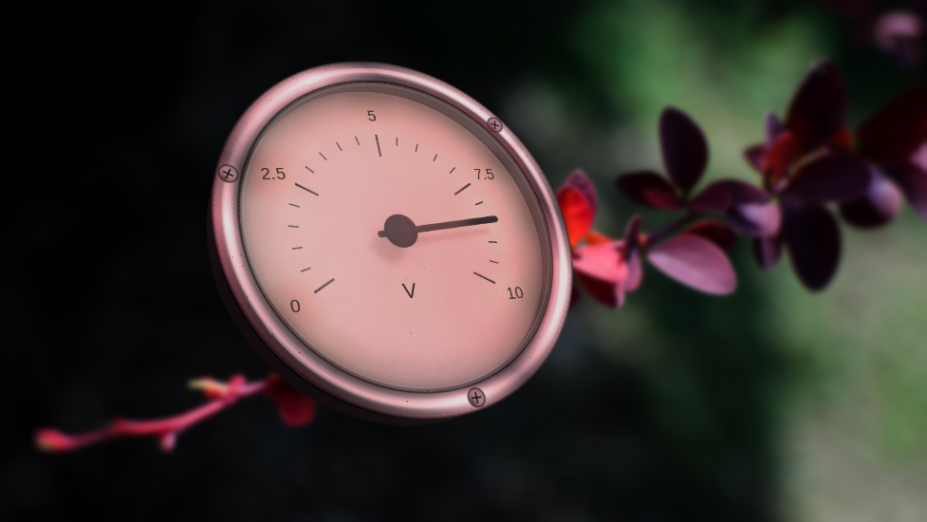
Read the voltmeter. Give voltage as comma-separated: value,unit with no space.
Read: 8.5,V
